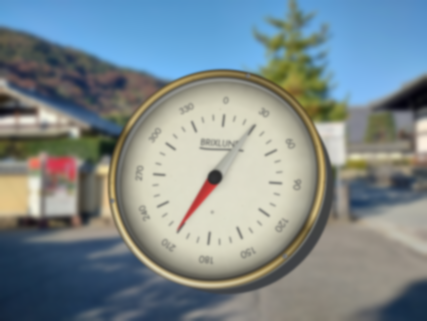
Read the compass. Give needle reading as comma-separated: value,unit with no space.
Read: 210,°
